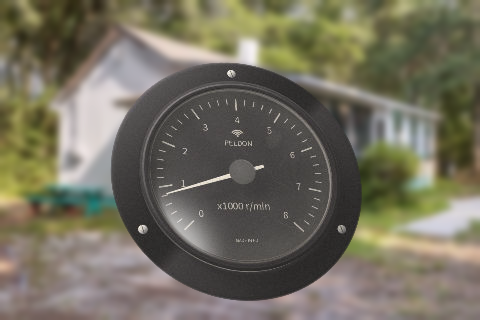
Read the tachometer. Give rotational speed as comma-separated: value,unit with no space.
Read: 800,rpm
